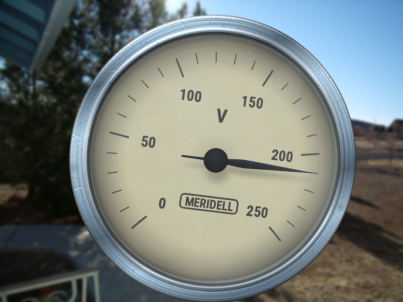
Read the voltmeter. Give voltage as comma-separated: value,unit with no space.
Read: 210,V
